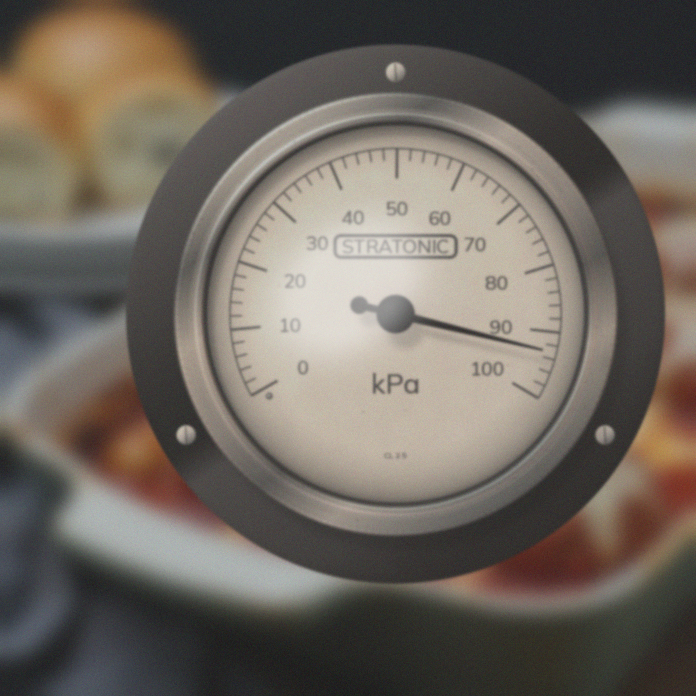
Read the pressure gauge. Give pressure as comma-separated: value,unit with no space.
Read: 93,kPa
